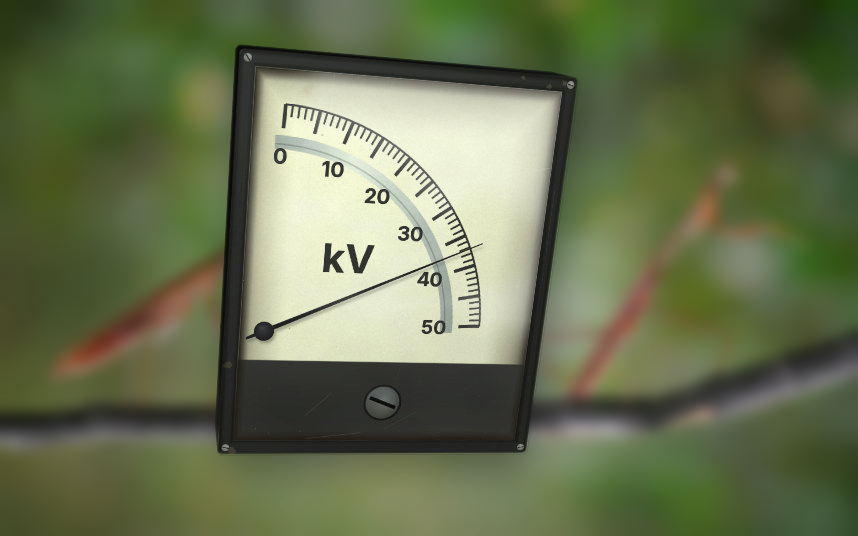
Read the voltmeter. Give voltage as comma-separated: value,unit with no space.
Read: 37,kV
